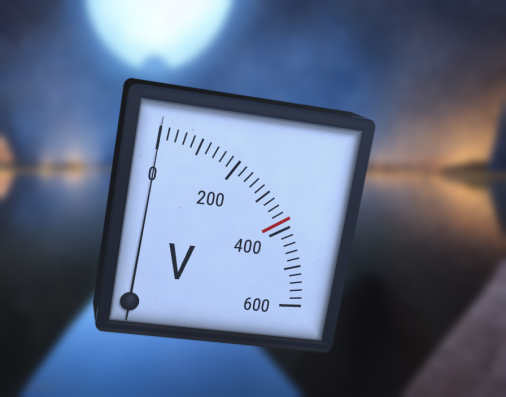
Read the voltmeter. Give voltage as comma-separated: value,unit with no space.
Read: 0,V
